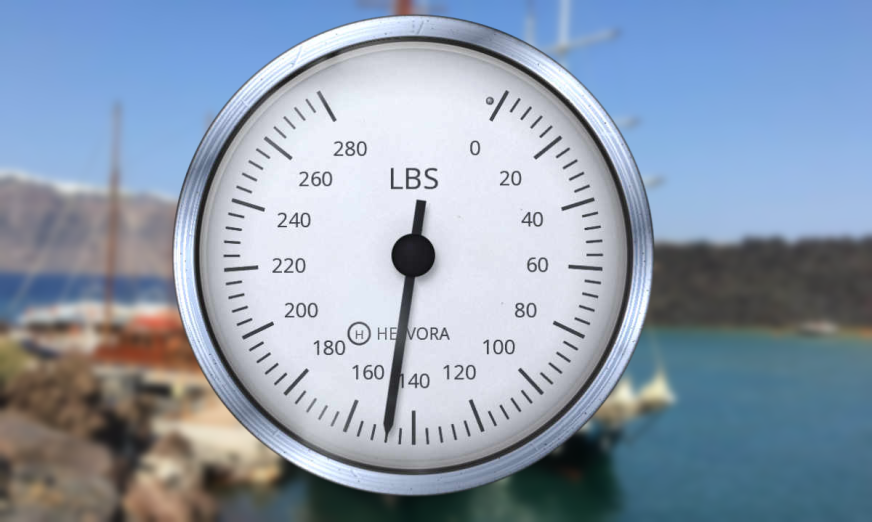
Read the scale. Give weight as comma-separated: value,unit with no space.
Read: 148,lb
